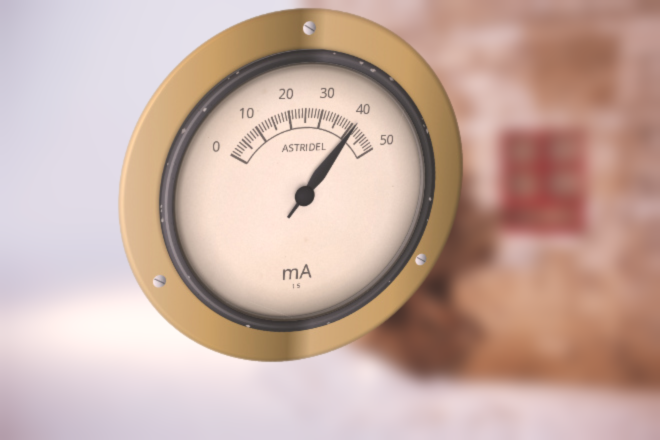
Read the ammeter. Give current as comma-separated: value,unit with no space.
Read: 40,mA
